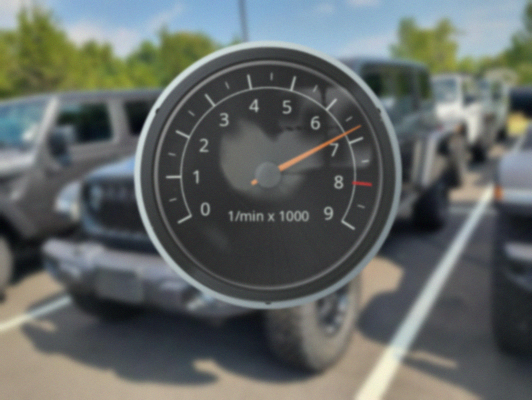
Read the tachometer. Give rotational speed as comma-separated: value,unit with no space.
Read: 6750,rpm
